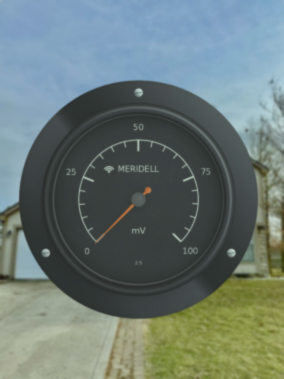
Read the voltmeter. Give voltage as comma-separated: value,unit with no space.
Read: 0,mV
